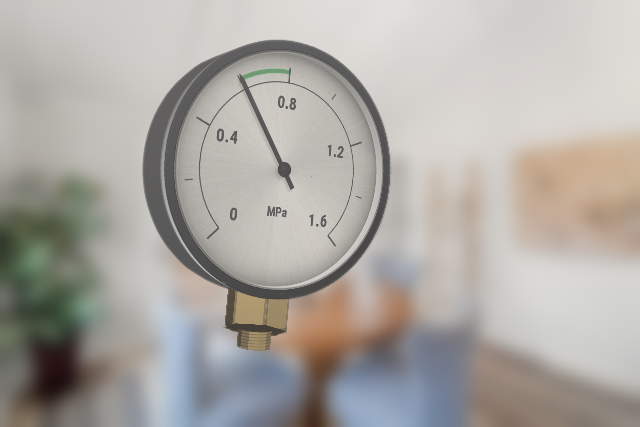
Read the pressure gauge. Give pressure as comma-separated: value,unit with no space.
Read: 0.6,MPa
